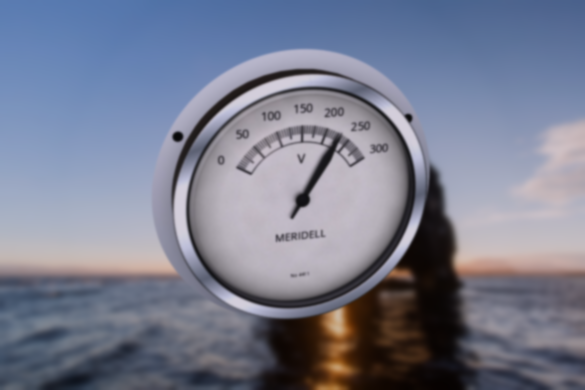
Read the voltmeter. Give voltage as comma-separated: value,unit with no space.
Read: 225,V
